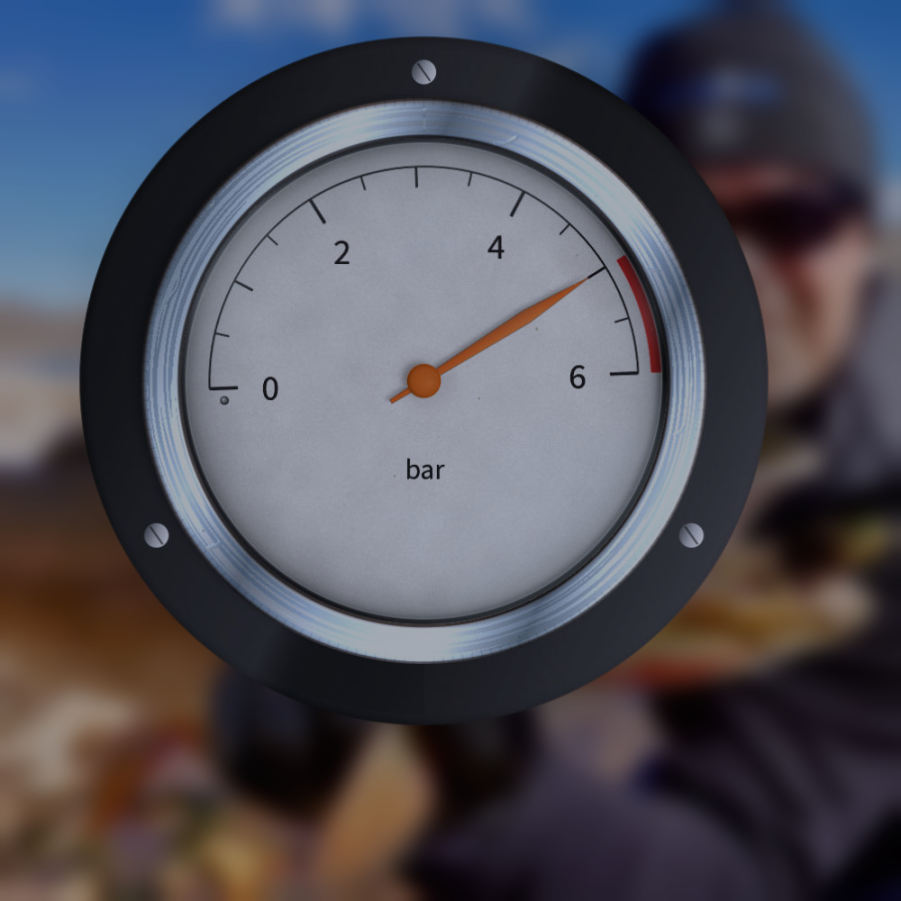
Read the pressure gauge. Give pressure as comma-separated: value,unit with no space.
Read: 5,bar
